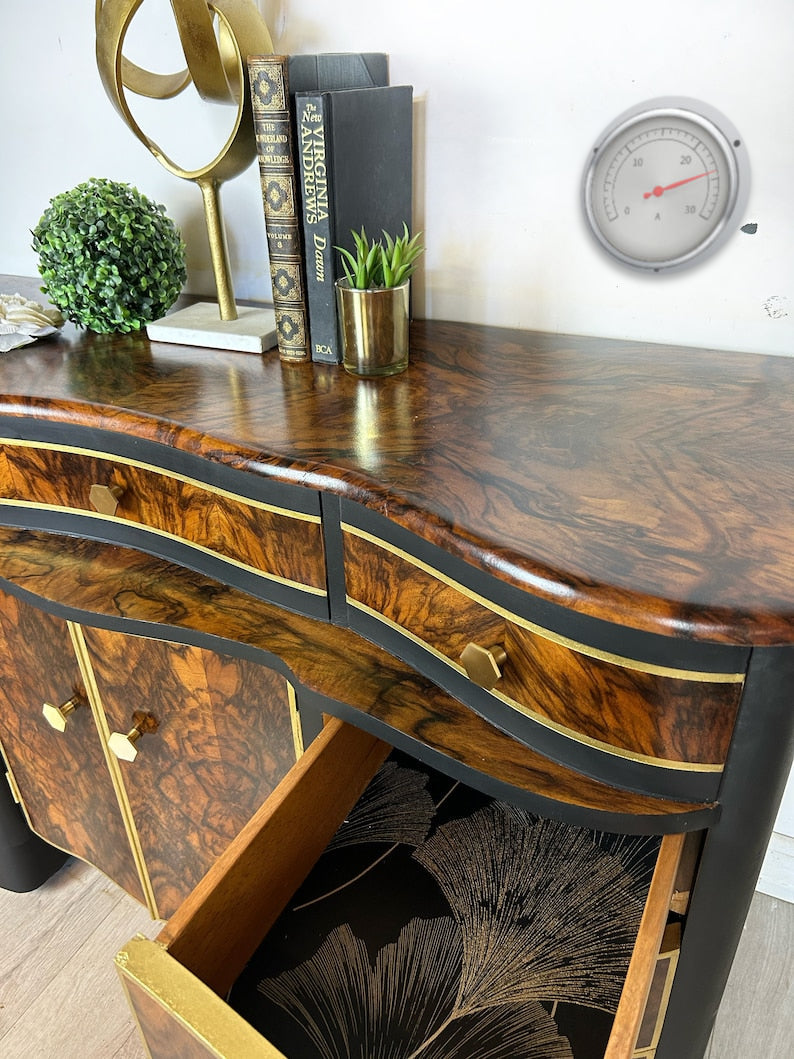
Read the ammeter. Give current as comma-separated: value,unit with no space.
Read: 24,A
